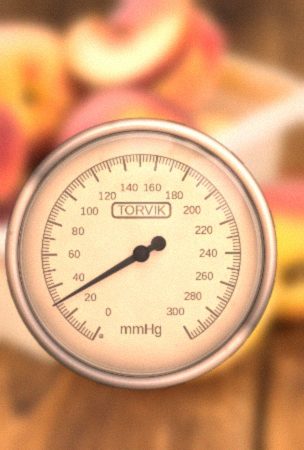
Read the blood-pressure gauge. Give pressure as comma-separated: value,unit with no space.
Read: 30,mmHg
